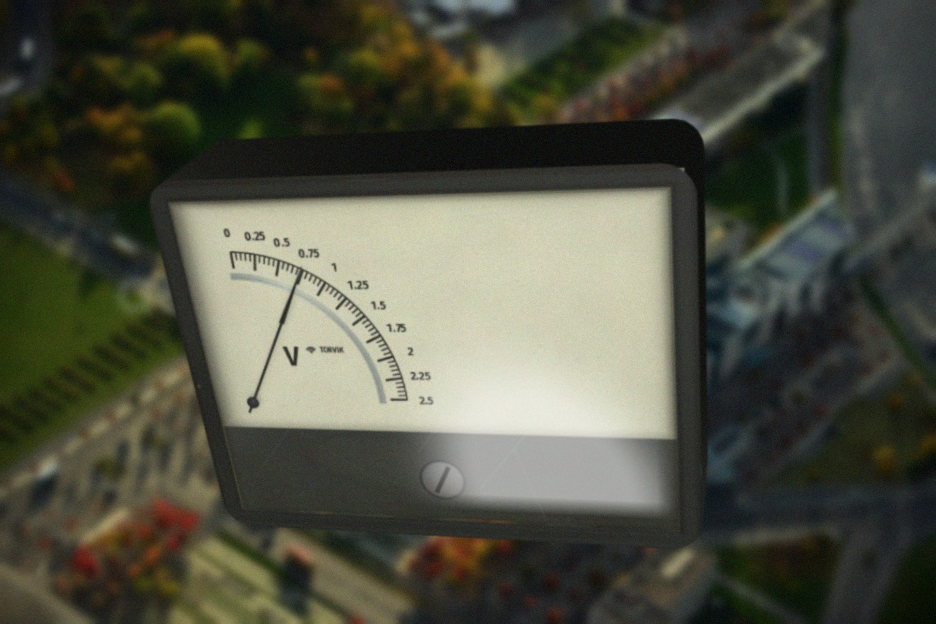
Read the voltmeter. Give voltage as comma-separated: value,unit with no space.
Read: 0.75,V
